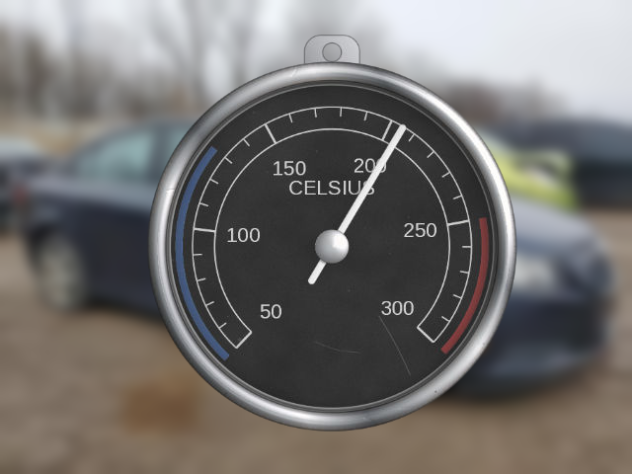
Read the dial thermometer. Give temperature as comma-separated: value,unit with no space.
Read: 205,°C
